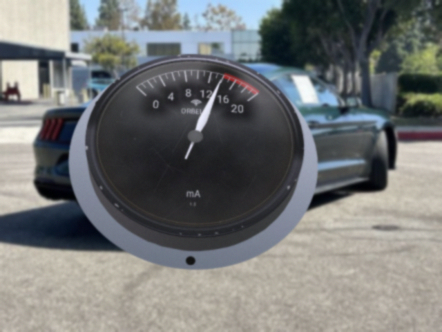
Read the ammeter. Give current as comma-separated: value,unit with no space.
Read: 14,mA
